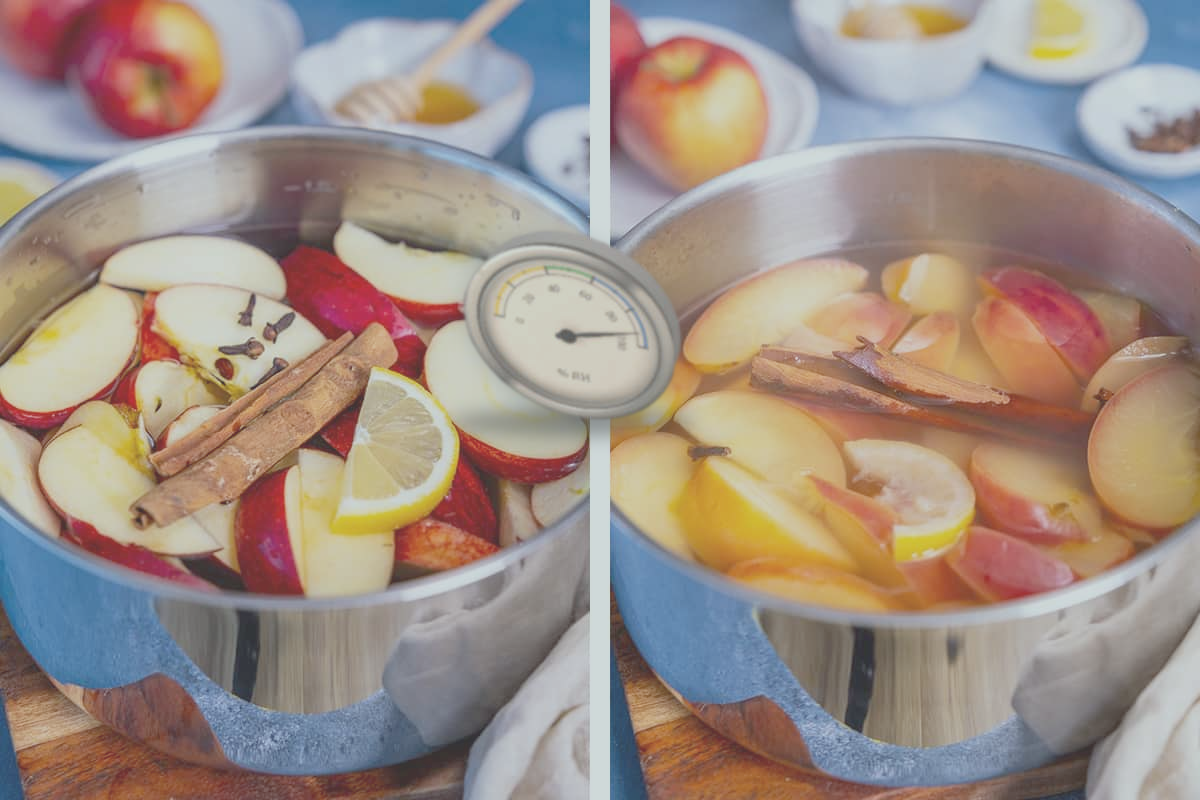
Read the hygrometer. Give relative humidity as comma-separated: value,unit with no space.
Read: 90,%
